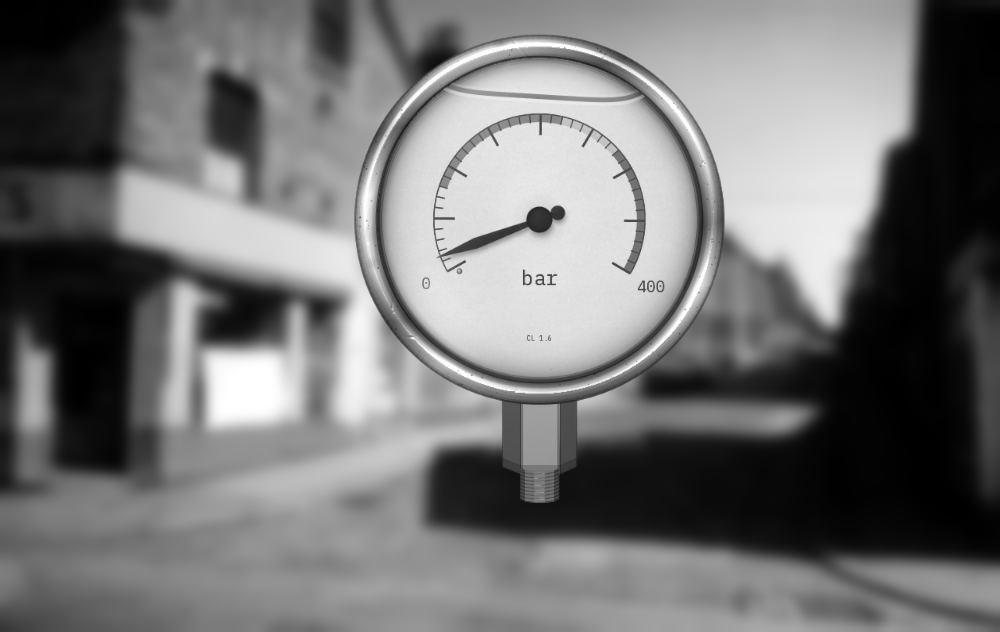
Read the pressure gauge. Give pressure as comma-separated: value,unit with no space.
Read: 15,bar
